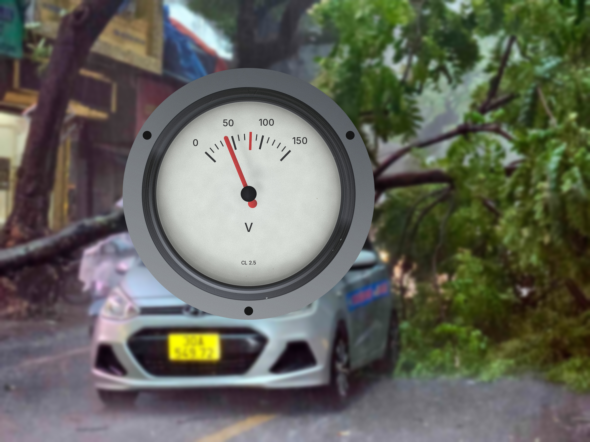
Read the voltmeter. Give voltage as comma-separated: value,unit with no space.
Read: 40,V
